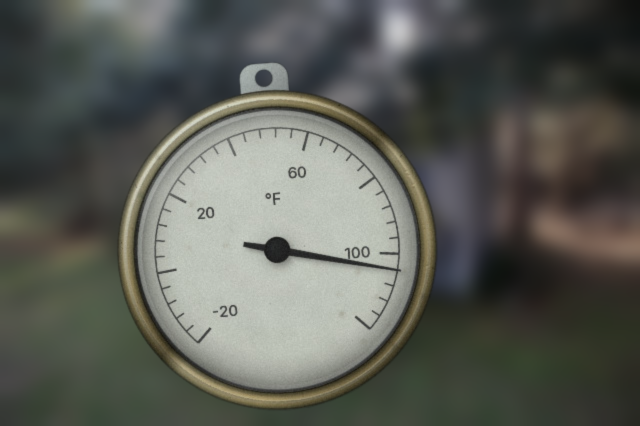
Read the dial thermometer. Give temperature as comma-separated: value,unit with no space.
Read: 104,°F
